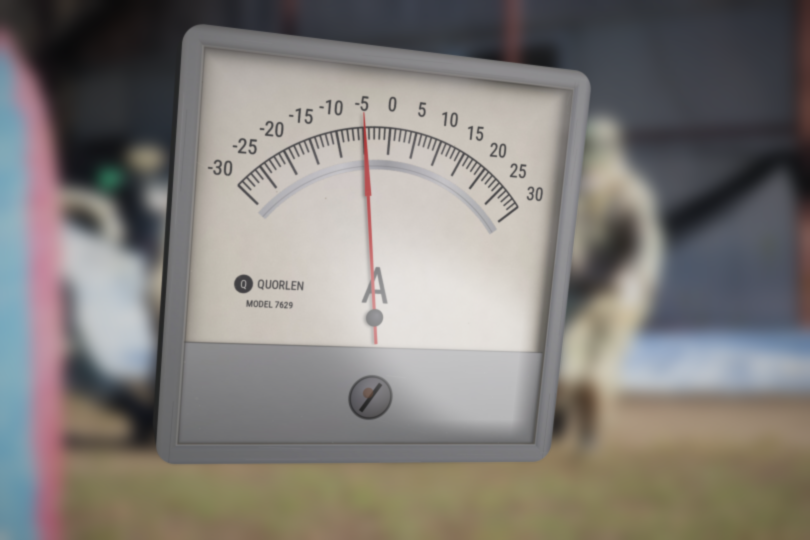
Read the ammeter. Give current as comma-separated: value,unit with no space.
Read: -5,A
